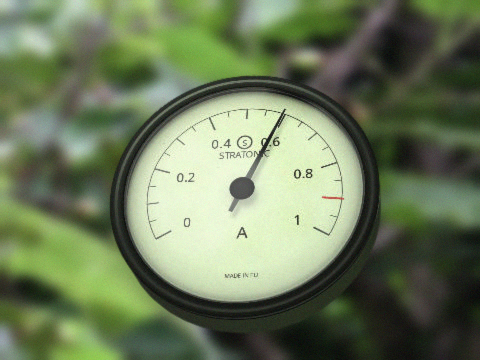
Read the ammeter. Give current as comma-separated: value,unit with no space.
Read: 0.6,A
